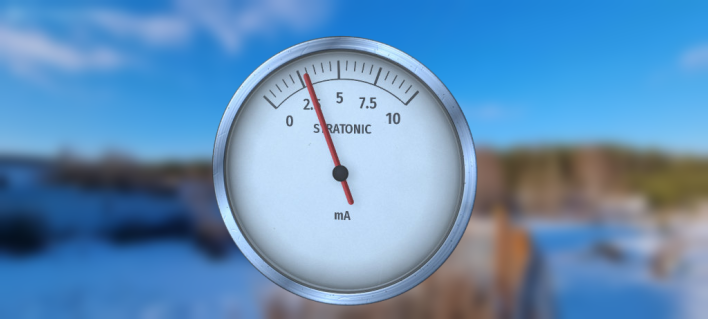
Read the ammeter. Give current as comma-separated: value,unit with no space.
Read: 3,mA
